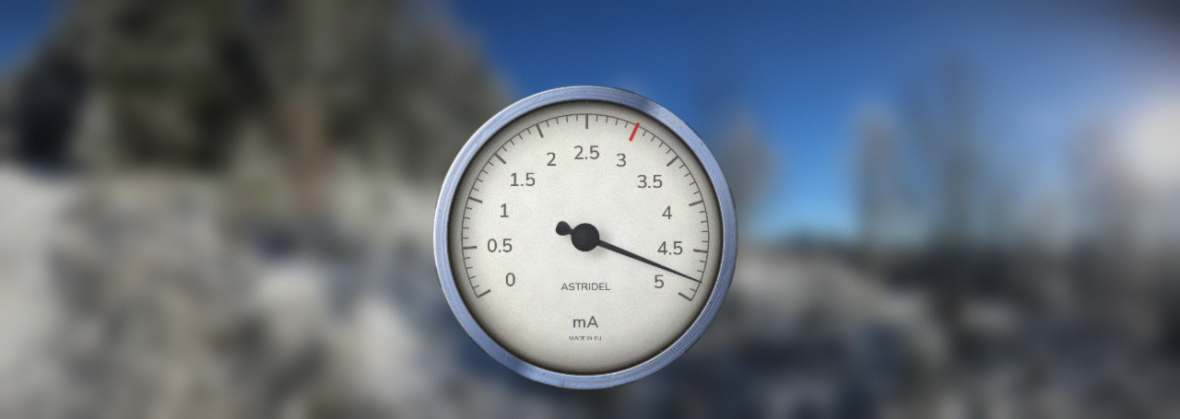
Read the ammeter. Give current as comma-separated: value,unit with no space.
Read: 4.8,mA
